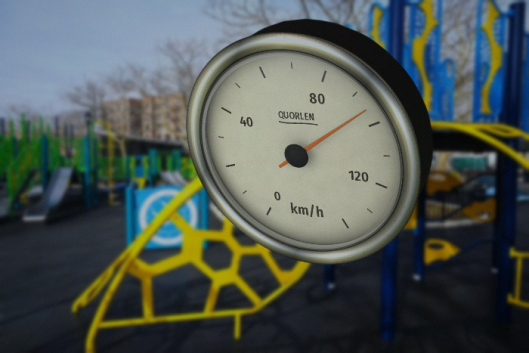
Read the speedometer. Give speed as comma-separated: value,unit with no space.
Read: 95,km/h
